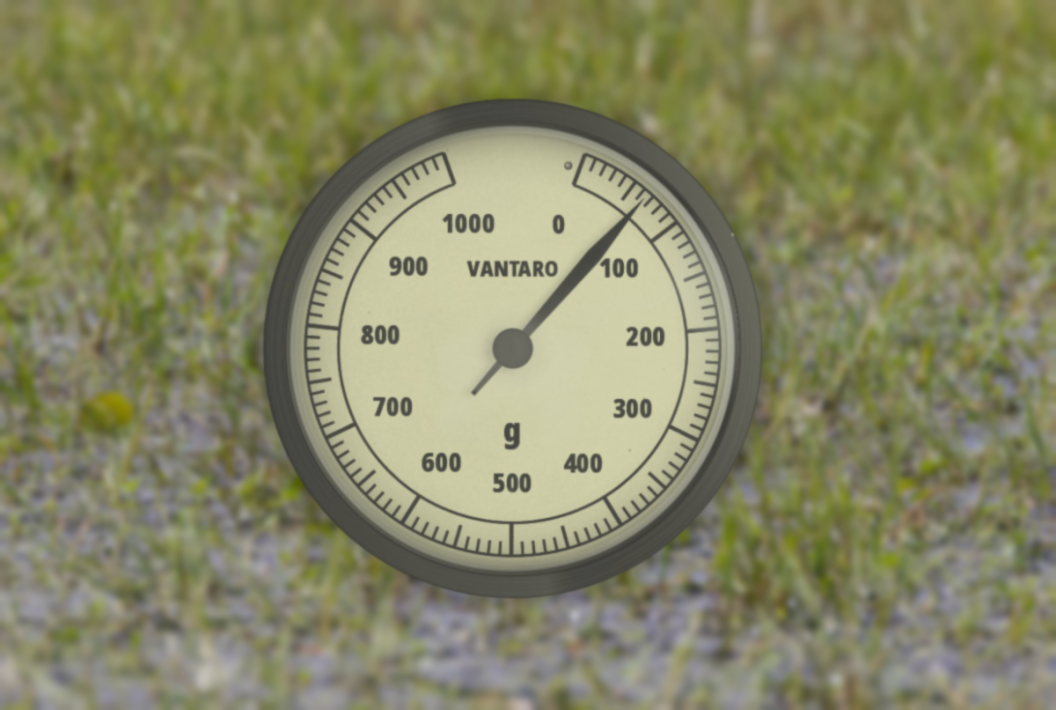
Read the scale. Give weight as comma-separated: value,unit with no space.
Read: 65,g
